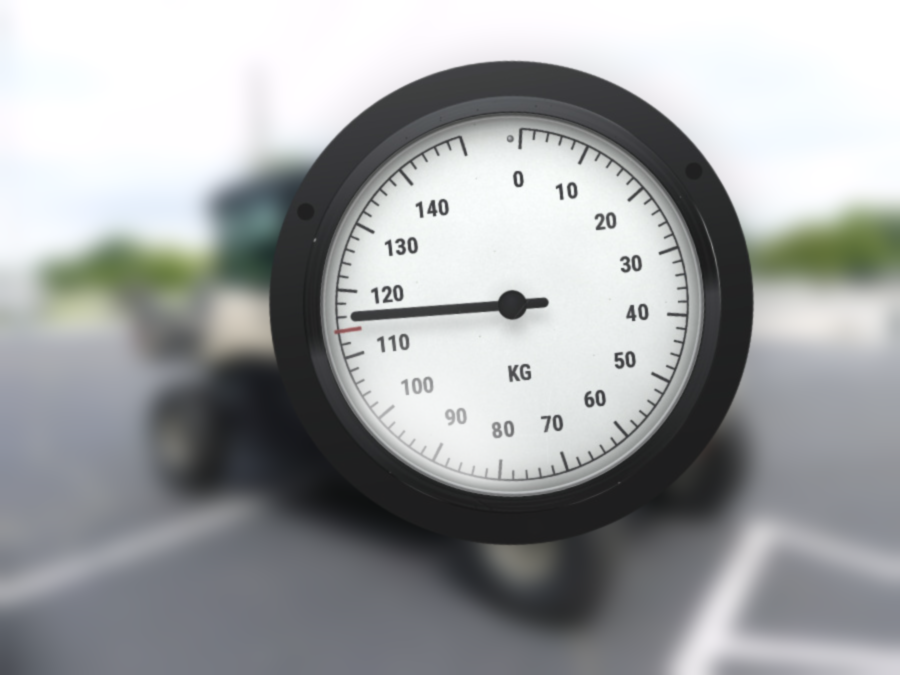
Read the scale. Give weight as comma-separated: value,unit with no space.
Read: 116,kg
